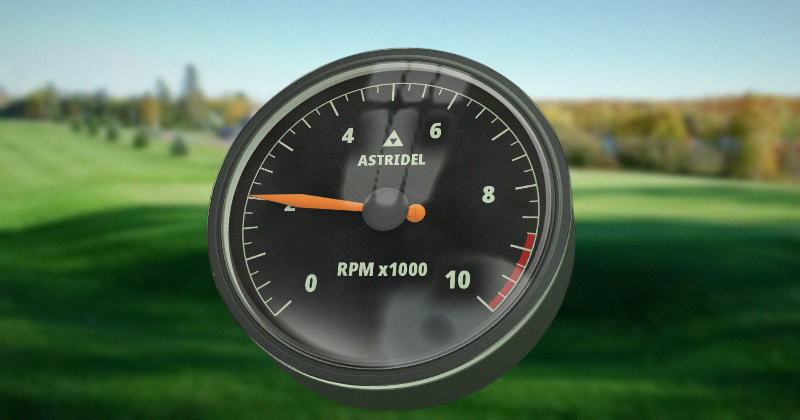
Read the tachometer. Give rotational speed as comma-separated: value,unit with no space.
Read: 2000,rpm
